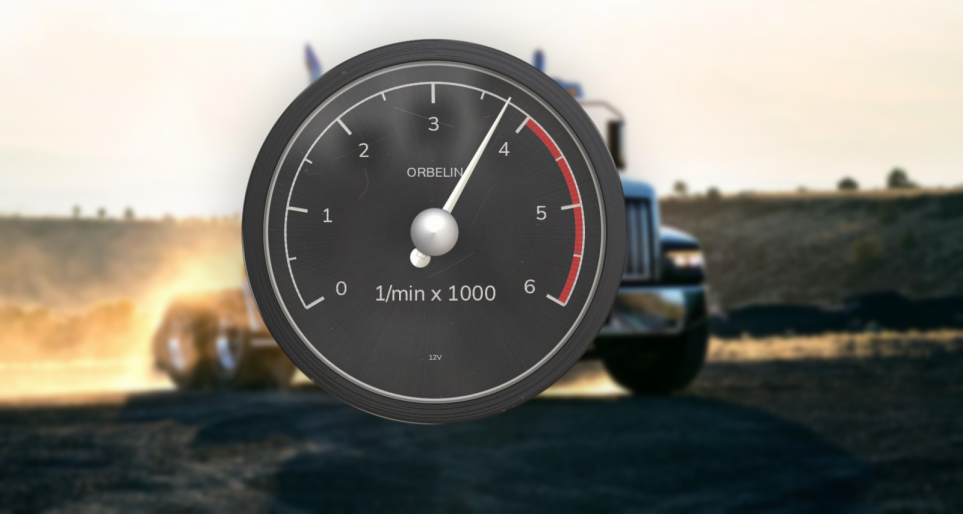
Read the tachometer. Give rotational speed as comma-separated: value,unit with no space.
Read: 3750,rpm
